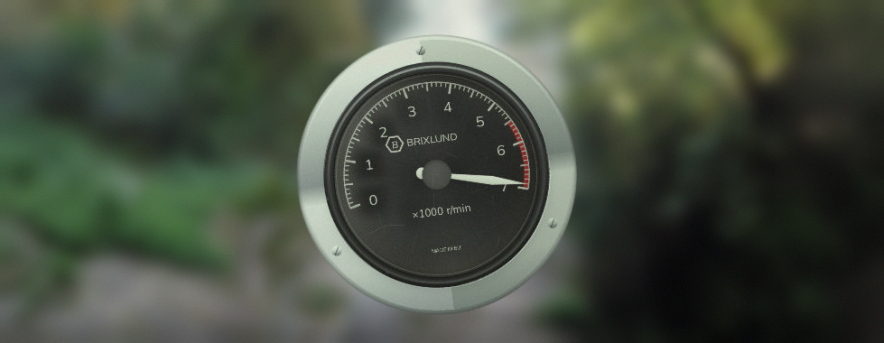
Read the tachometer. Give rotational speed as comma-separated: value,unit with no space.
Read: 6900,rpm
